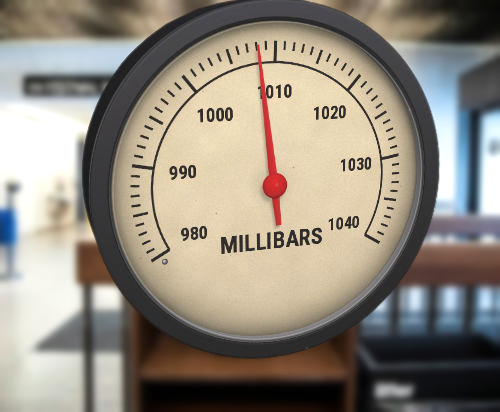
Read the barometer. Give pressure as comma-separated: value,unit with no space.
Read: 1008,mbar
